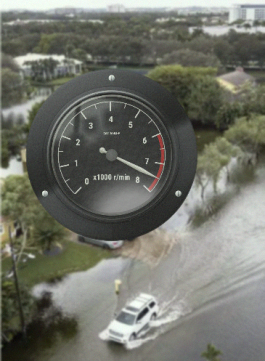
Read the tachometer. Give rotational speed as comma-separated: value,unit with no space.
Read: 7500,rpm
